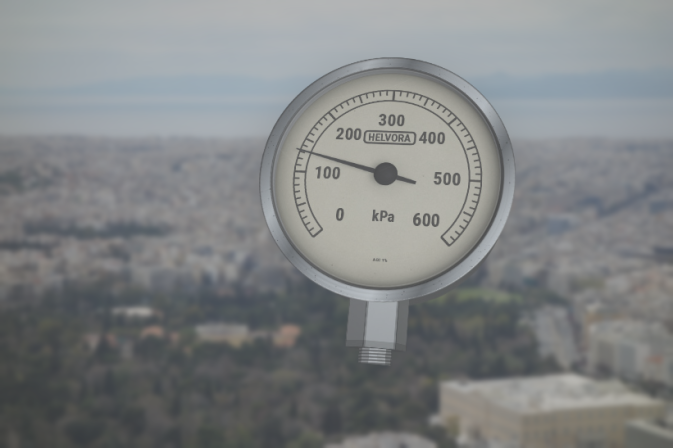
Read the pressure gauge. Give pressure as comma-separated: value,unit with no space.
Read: 130,kPa
